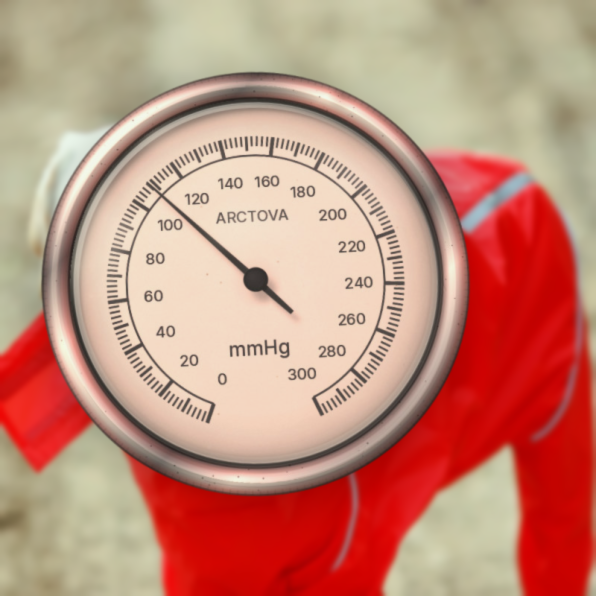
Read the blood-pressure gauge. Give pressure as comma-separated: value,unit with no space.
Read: 108,mmHg
